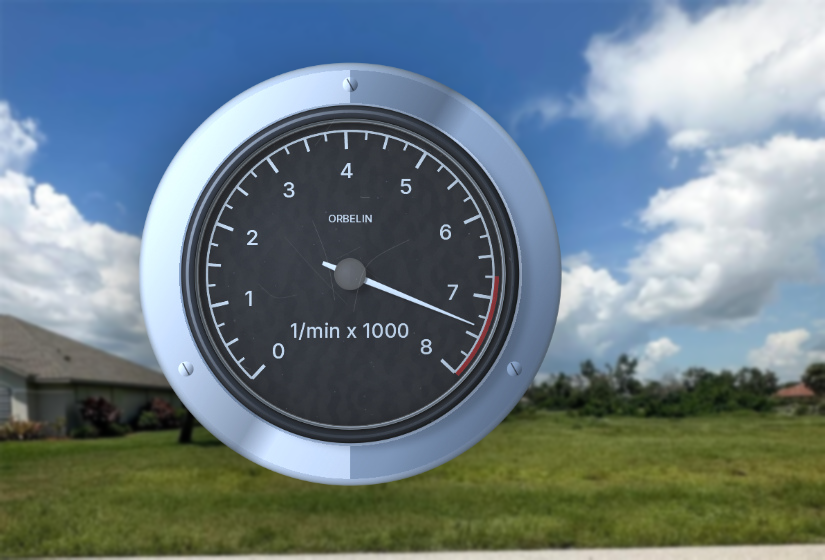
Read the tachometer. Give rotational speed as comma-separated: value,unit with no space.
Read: 7375,rpm
